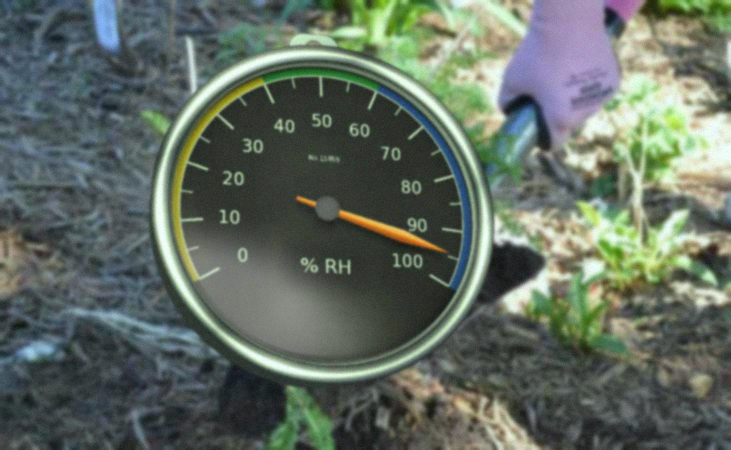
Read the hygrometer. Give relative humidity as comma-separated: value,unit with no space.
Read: 95,%
